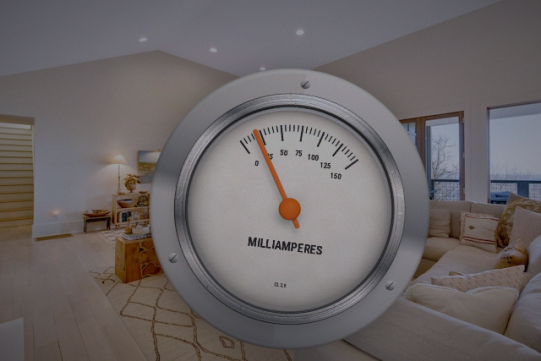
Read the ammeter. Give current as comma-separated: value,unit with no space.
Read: 20,mA
